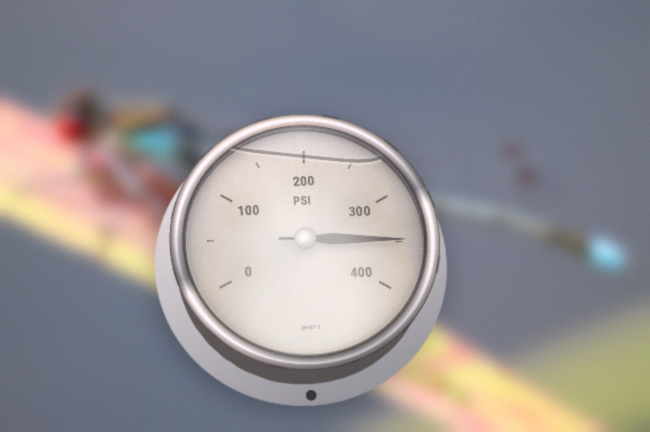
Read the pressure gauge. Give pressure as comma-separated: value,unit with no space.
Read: 350,psi
